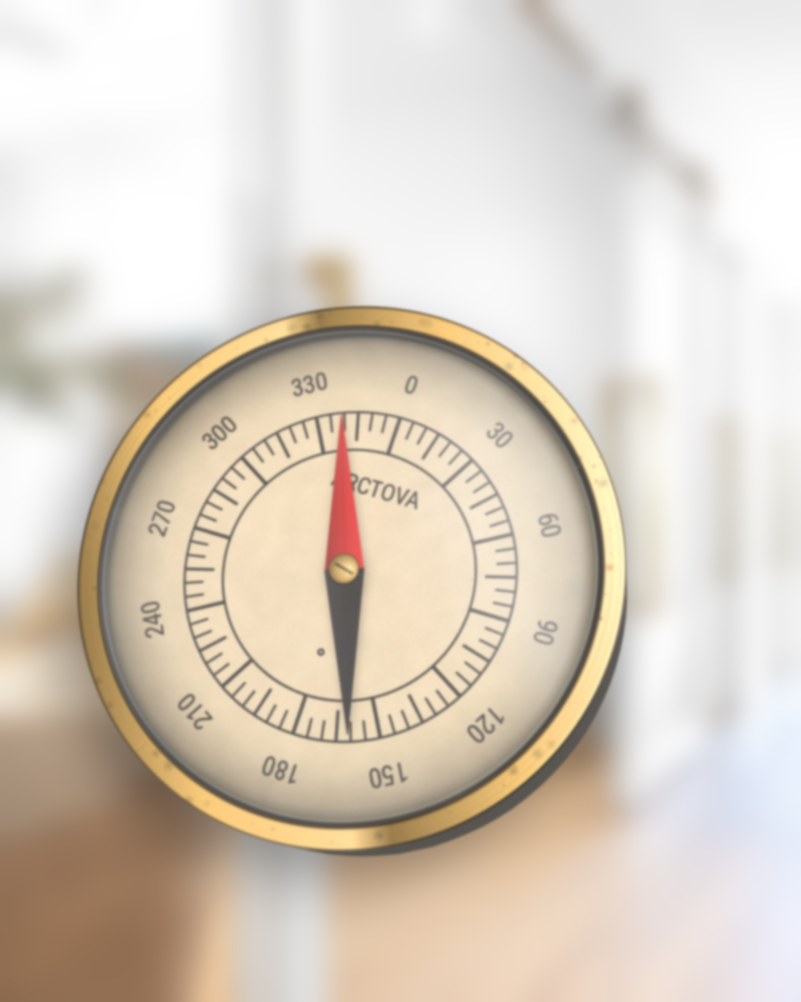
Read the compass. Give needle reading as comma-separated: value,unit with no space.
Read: 340,°
